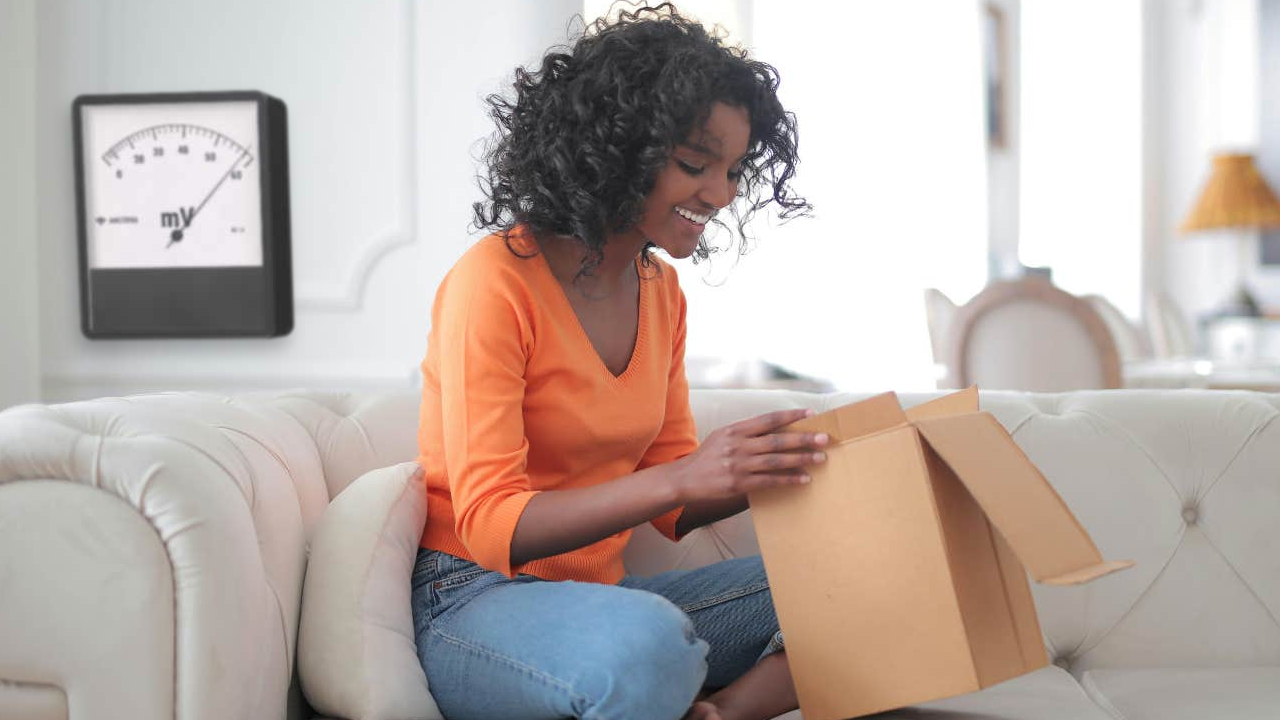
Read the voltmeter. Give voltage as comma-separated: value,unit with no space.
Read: 58,mV
